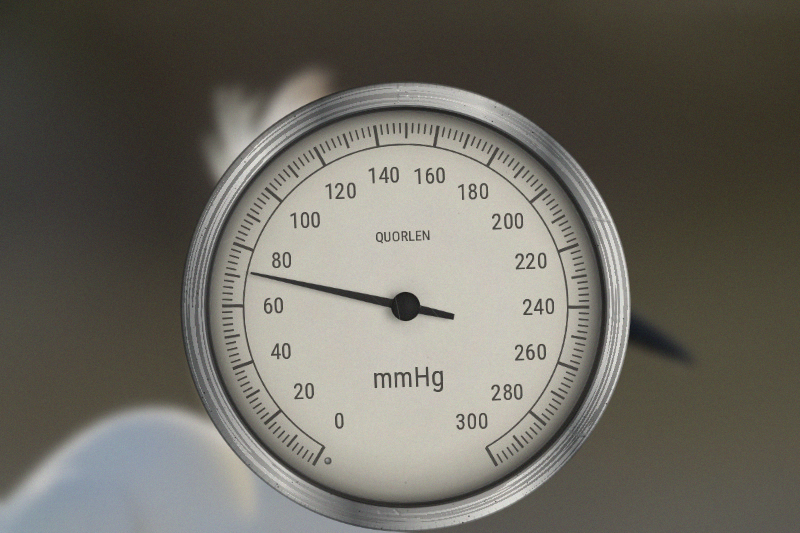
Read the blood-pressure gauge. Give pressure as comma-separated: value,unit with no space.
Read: 72,mmHg
